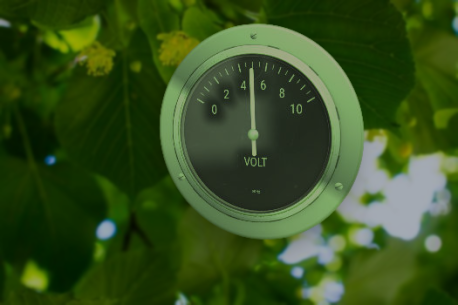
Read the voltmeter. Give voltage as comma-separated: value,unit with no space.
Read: 5,V
